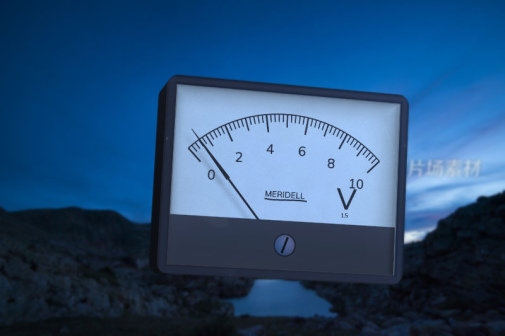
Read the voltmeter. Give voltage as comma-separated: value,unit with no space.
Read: 0.6,V
